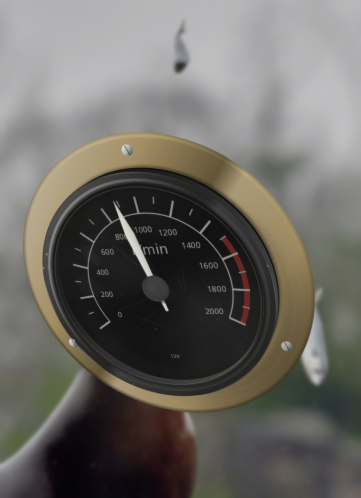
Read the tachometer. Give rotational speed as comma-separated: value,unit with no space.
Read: 900,rpm
